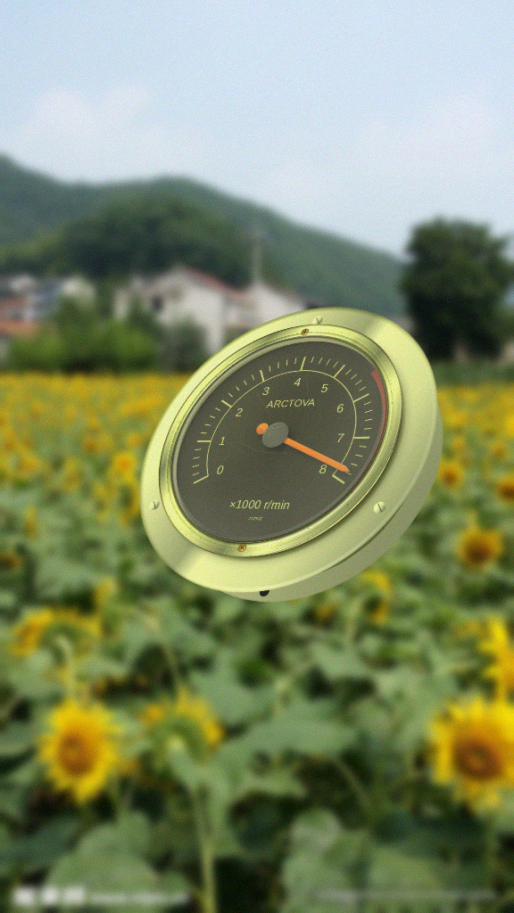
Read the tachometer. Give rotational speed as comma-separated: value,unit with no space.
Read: 7800,rpm
